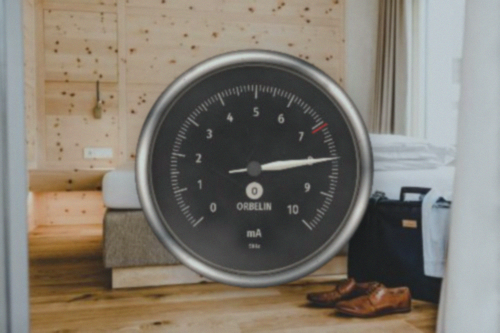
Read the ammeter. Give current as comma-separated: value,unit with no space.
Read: 8,mA
